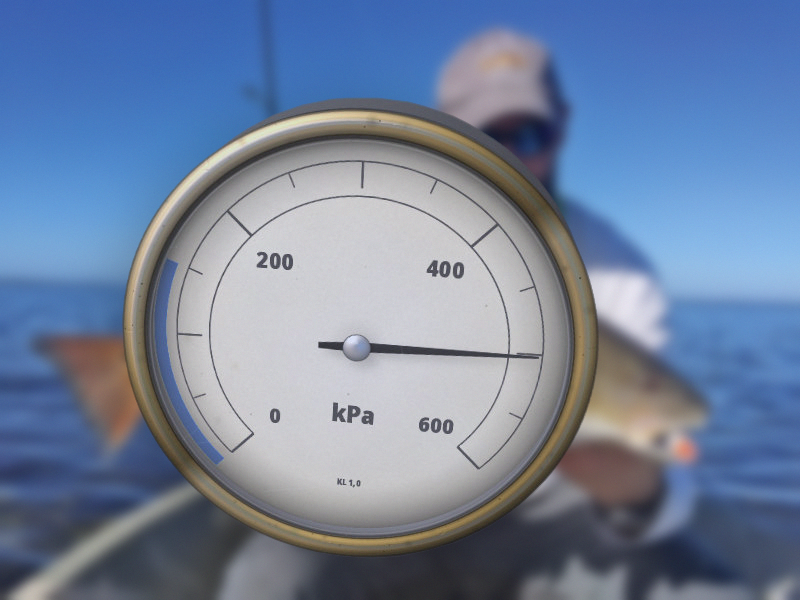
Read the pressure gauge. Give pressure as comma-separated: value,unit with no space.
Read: 500,kPa
